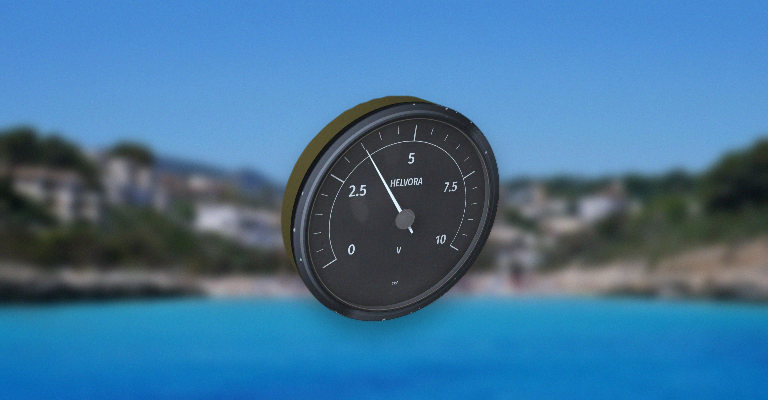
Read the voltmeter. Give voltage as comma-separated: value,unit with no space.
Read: 3.5,V
